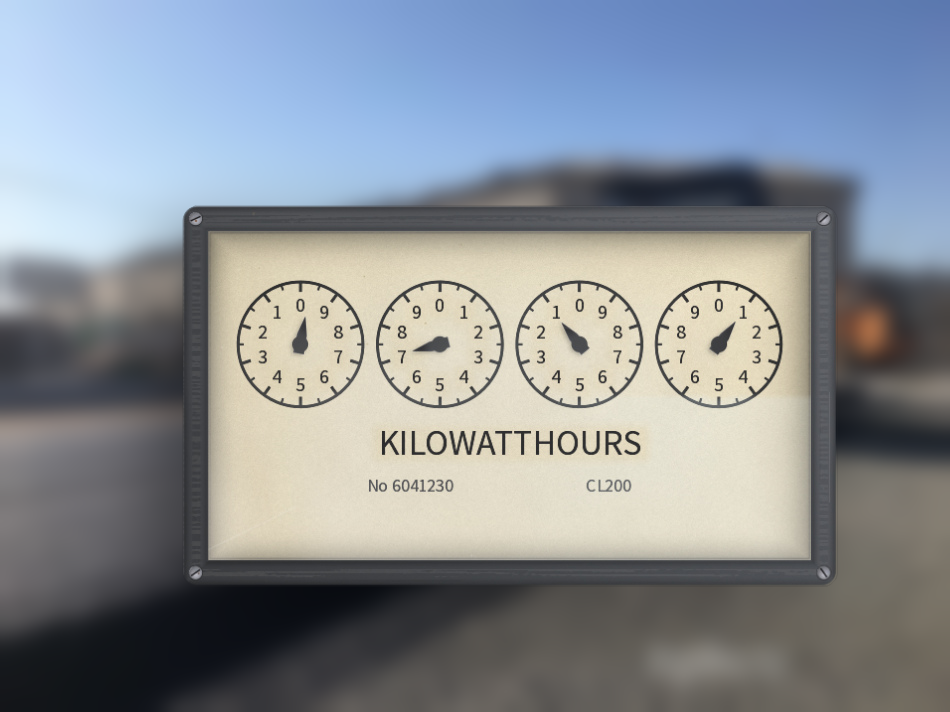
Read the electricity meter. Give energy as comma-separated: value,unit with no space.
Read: 9711,kWh
